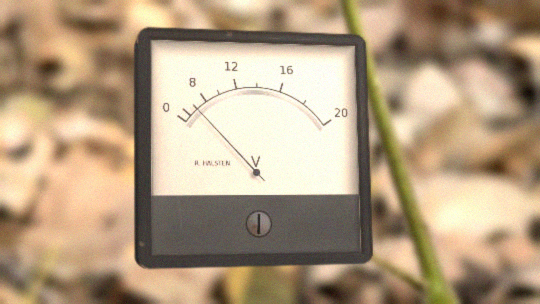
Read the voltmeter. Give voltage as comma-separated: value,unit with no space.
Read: 6,V
